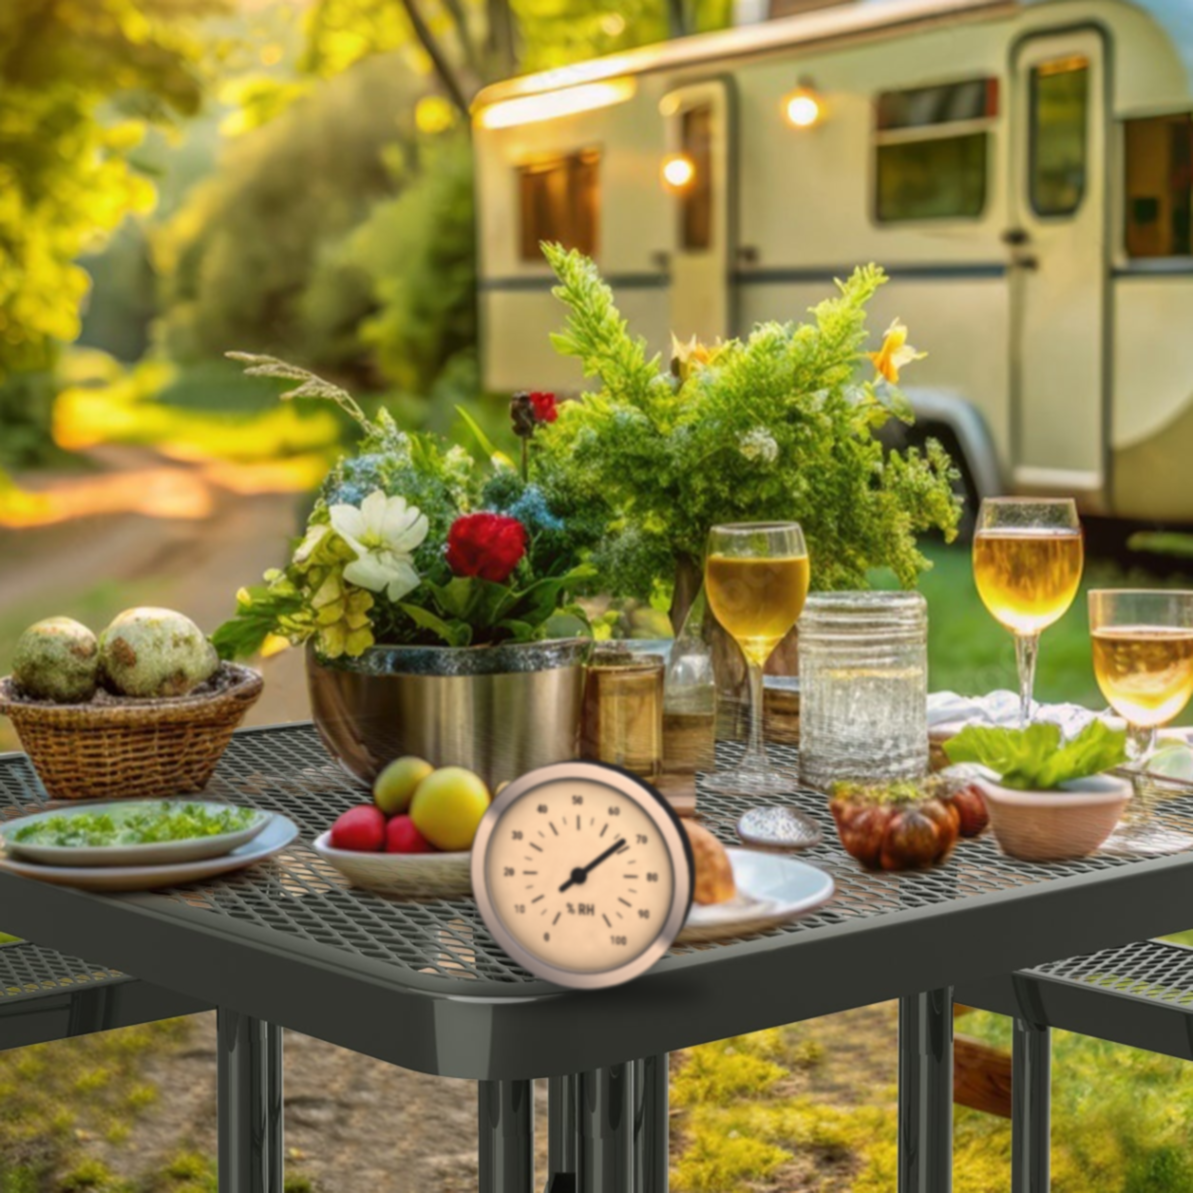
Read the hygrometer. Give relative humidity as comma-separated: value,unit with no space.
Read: 67.5,%
